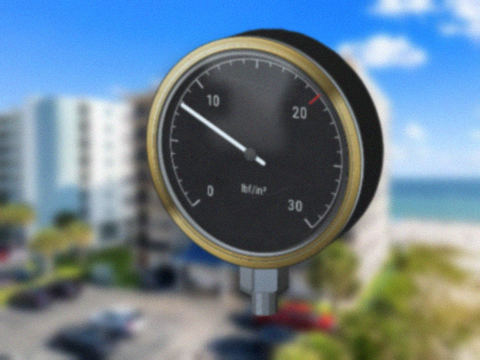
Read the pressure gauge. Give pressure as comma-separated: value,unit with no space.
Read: 8,psi
